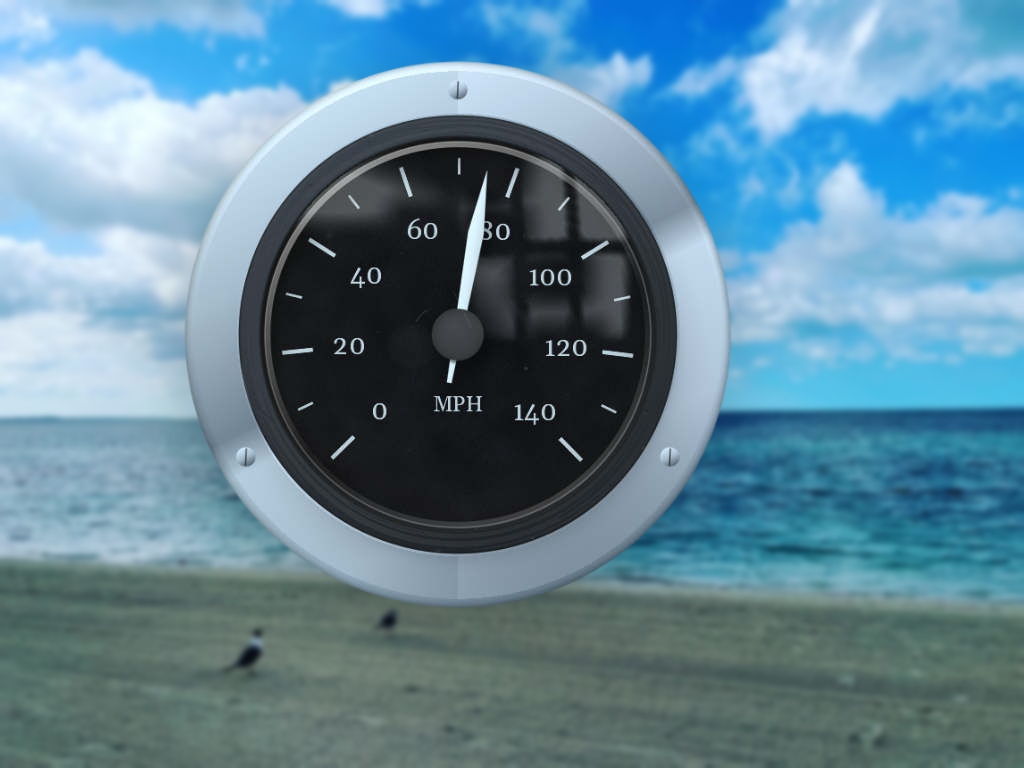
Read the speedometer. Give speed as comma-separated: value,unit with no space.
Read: 75,mph
